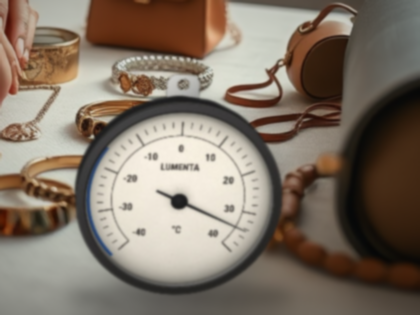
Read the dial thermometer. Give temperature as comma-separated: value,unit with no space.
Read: 34,°C
